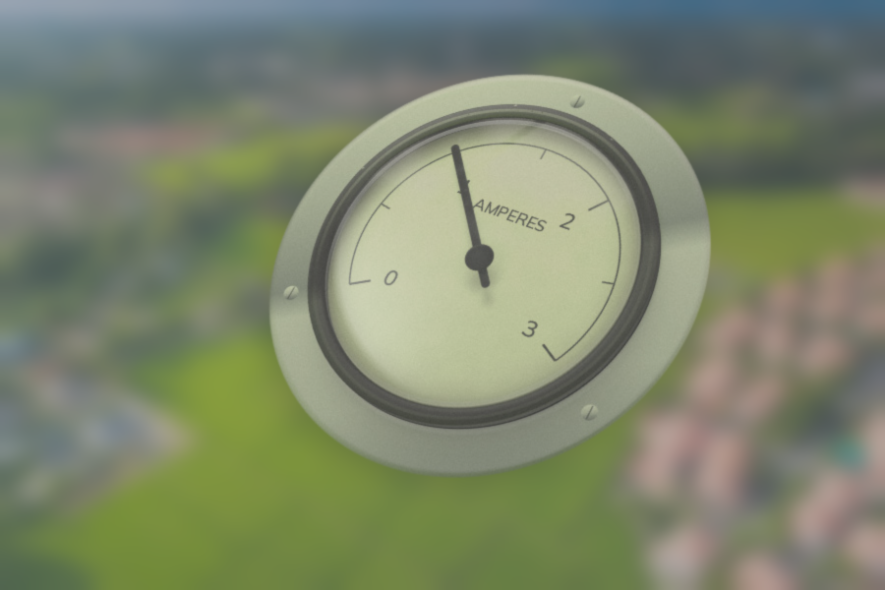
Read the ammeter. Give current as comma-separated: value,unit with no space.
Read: 1,A
